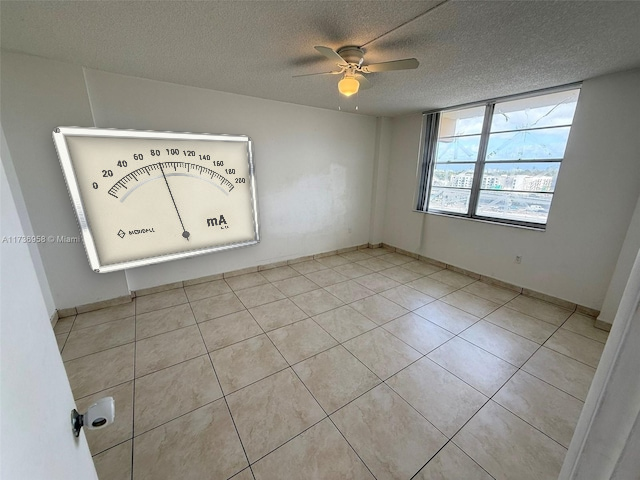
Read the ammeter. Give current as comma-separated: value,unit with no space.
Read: 80,mA
